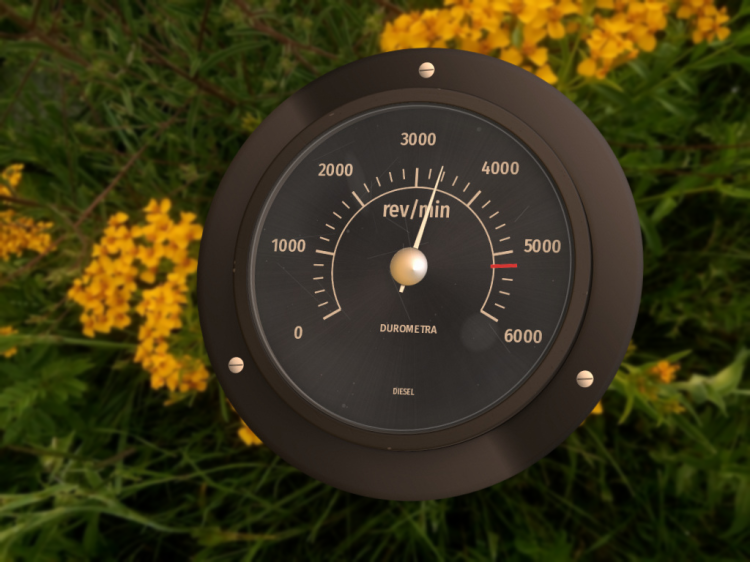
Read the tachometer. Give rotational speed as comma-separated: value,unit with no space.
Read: 3400,rpm
